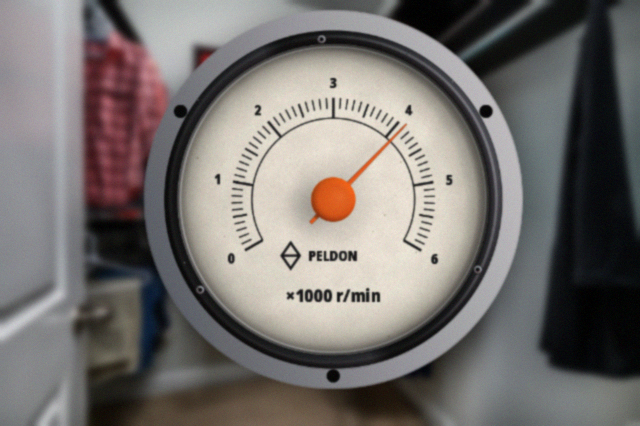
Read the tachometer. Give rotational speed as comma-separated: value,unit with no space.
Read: 4100,rpm
